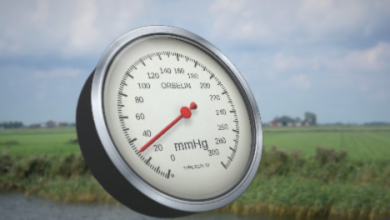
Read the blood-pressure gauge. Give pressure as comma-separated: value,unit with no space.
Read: 30,mmHg
